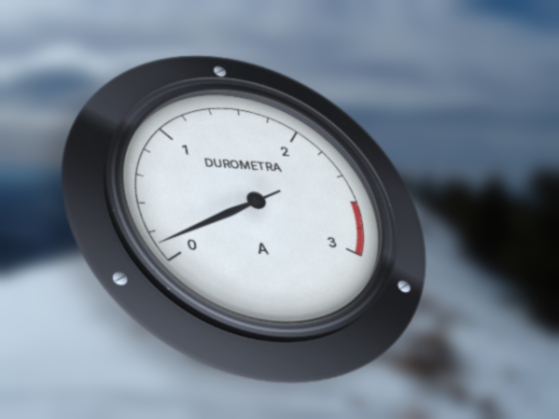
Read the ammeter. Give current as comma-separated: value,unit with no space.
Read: 0.1,A
